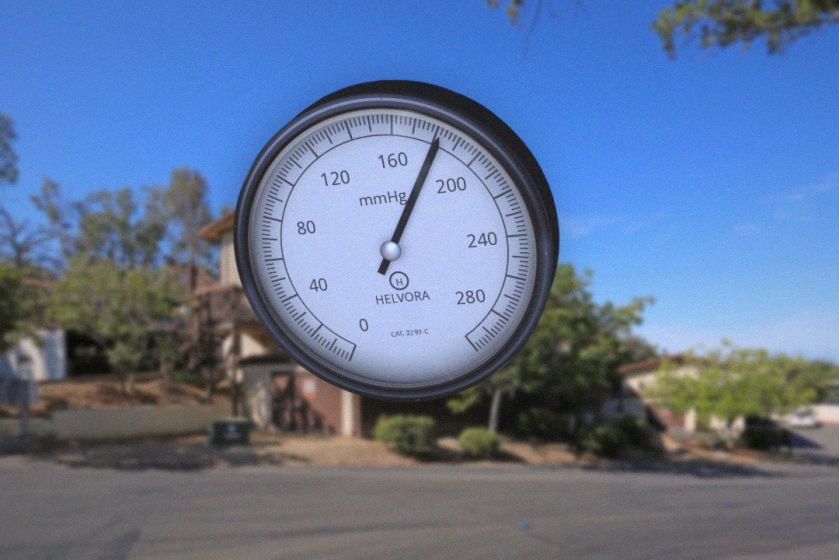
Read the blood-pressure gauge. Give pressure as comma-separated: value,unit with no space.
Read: 182,mmHg
